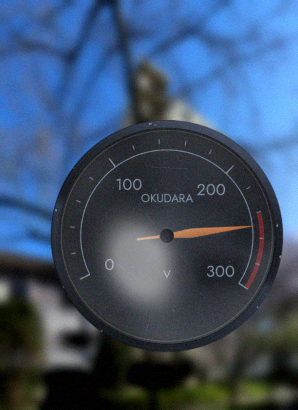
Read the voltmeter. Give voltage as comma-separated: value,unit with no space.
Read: 250,V
